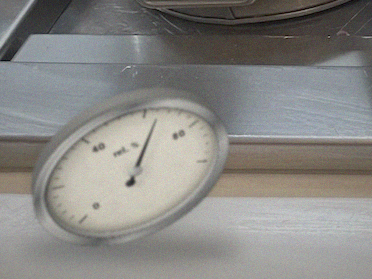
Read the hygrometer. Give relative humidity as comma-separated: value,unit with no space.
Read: 64,%
